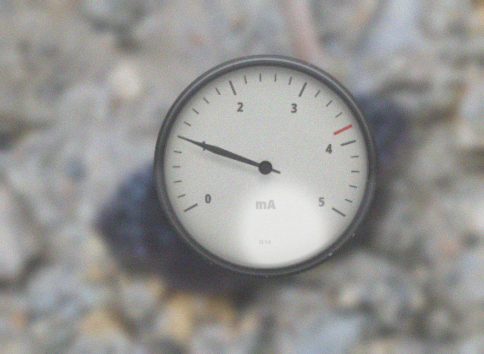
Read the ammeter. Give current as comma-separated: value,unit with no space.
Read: 1,mA
